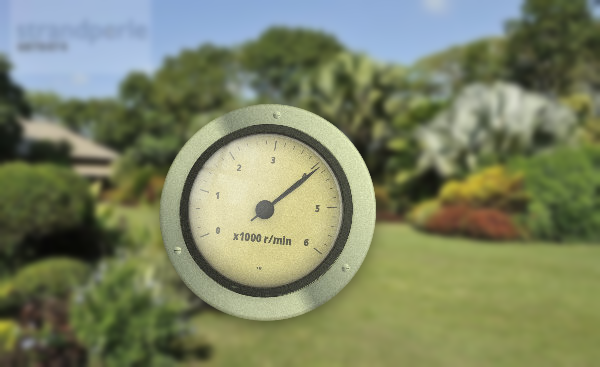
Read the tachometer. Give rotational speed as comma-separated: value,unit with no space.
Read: 4100,rpm
